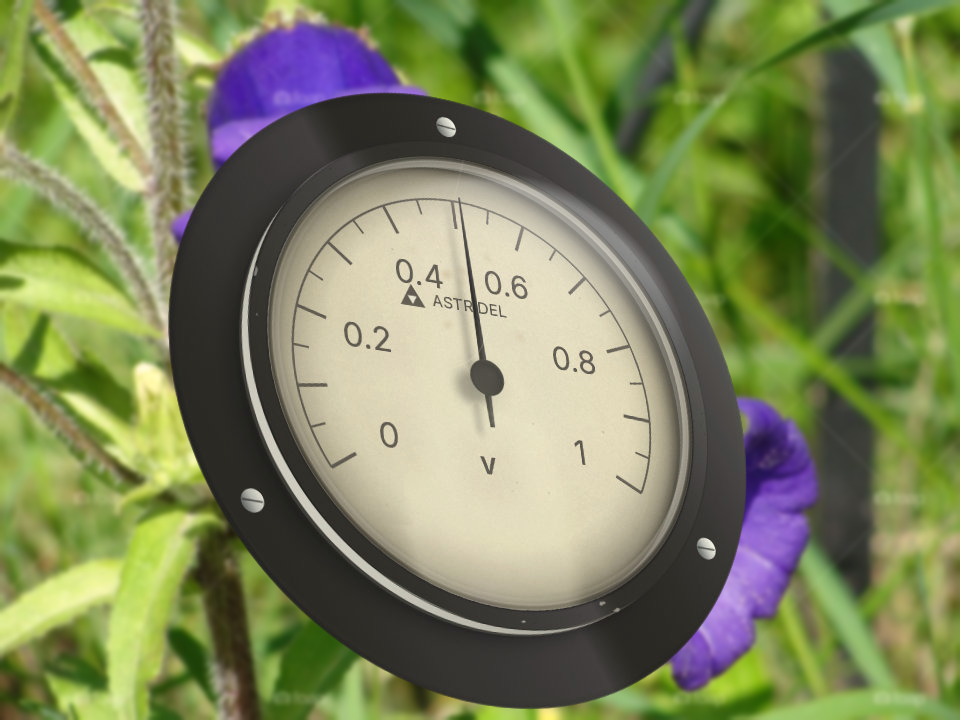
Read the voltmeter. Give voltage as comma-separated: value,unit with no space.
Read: 0.5,V
